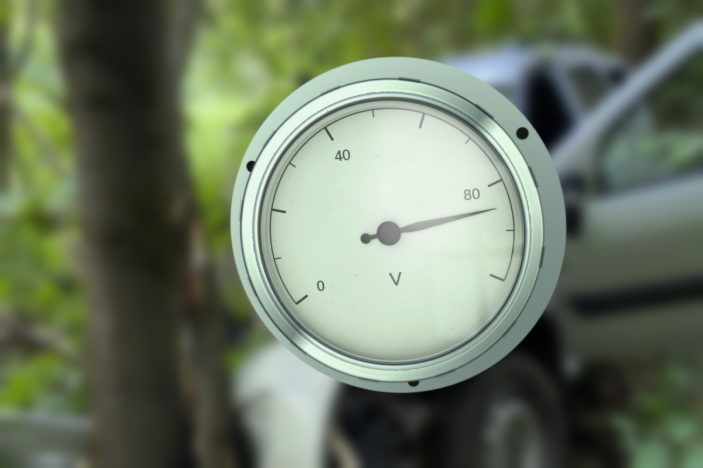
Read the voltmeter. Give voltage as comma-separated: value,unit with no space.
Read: 85,V
